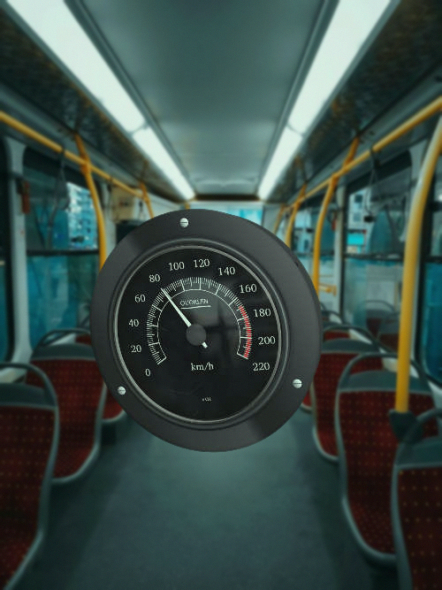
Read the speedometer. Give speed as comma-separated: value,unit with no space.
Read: 80,km/h
